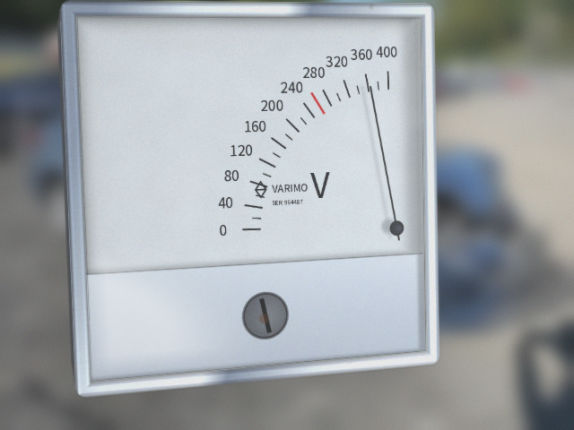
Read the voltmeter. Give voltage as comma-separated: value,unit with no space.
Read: 360,V
